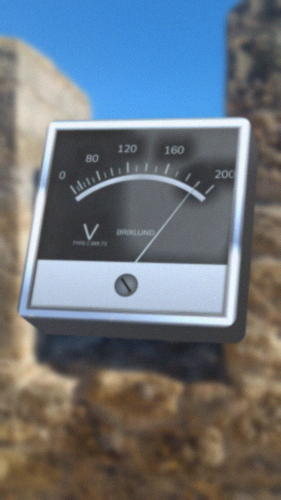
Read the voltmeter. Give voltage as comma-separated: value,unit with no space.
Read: 190,V
